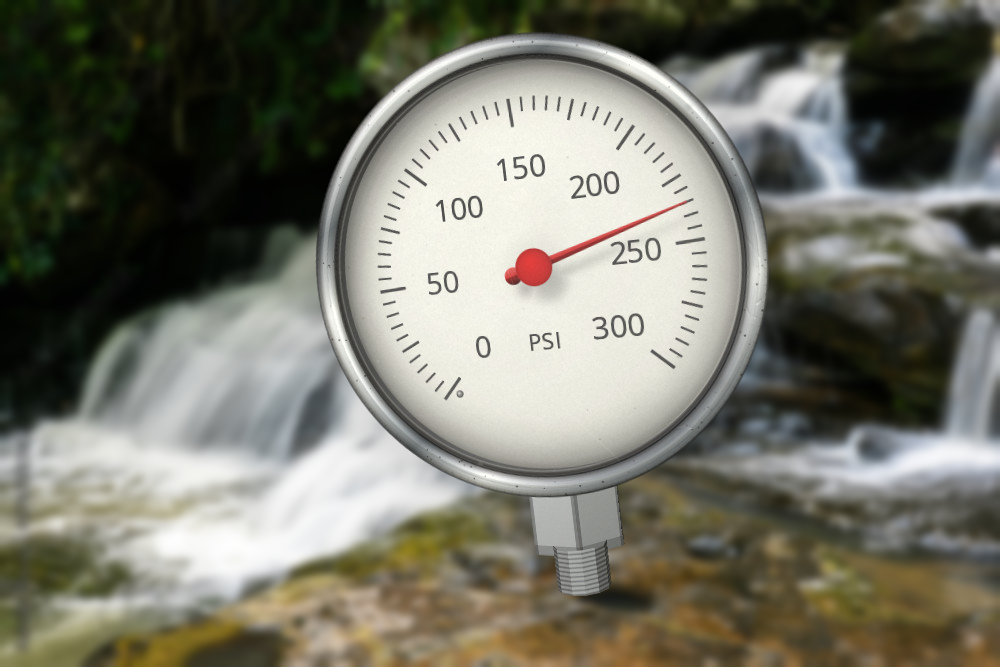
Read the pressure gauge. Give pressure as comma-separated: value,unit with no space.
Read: 235,psi
